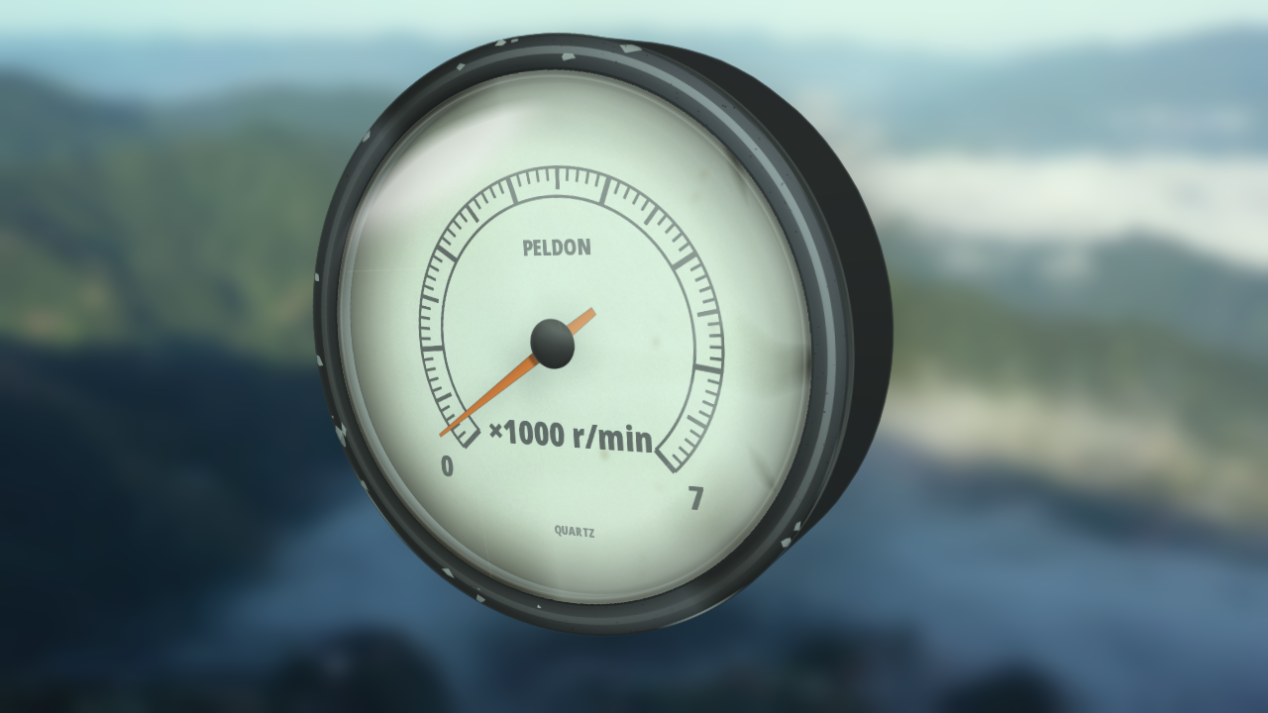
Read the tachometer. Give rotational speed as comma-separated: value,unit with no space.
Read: 200,rpm
